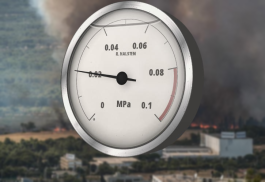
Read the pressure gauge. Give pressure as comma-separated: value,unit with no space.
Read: 0.02,MPa
